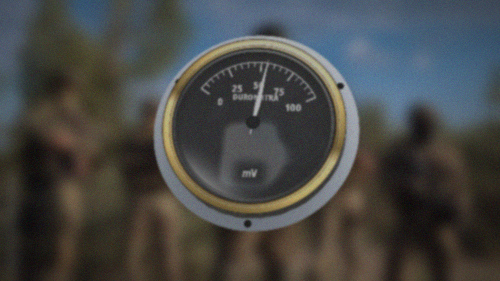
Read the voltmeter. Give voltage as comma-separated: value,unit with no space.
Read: 55,mV
